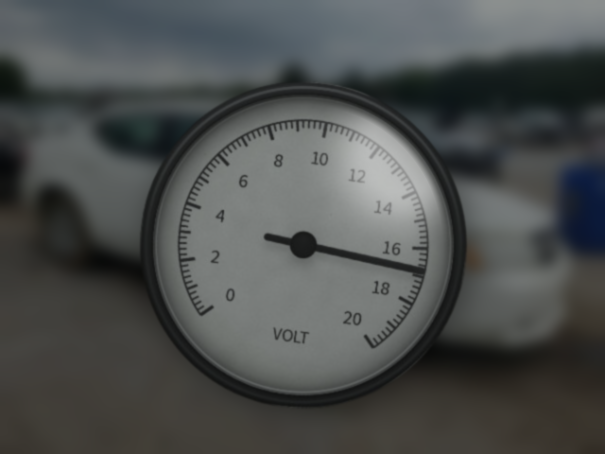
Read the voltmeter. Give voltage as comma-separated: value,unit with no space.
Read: 16.8,V
